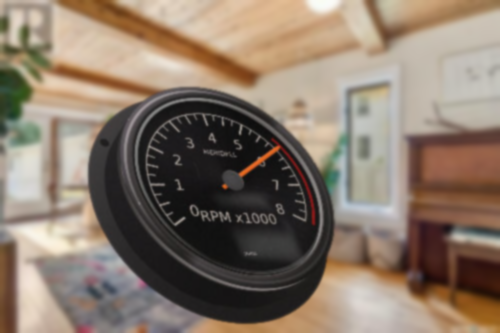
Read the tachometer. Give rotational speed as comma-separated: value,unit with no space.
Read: 6000,rpm
